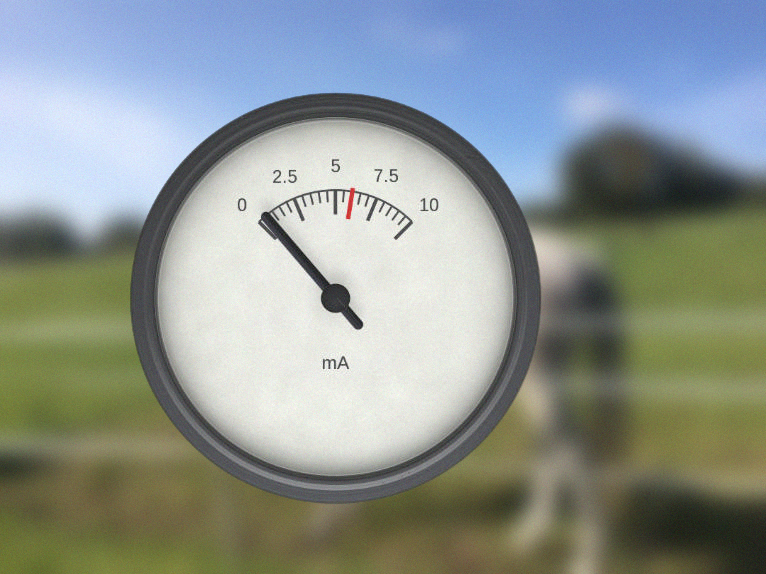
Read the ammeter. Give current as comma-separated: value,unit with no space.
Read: 0.5,mA
